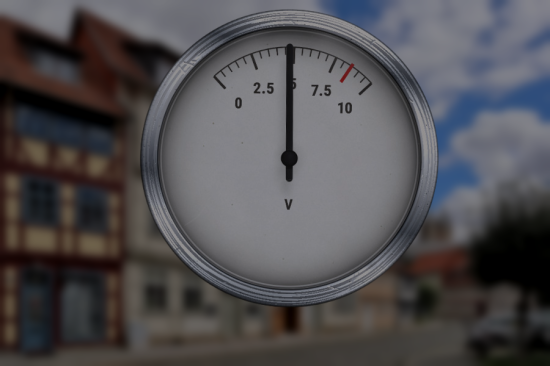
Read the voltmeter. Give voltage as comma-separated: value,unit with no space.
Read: 4.75,V
